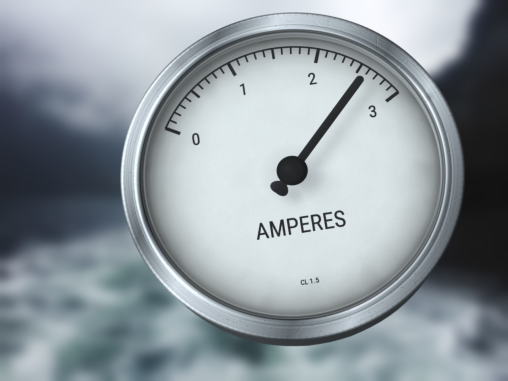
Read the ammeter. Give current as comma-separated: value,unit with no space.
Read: 2.6,A
